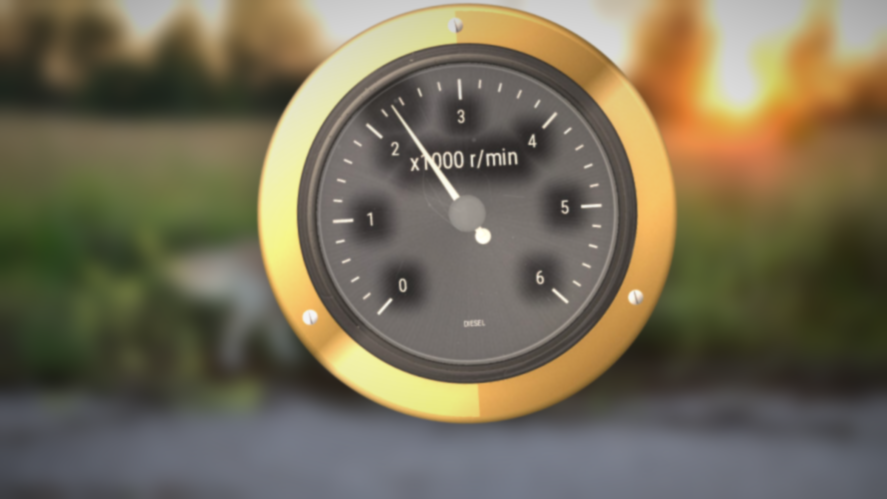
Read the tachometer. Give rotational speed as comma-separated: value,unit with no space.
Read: 2300,rpm
